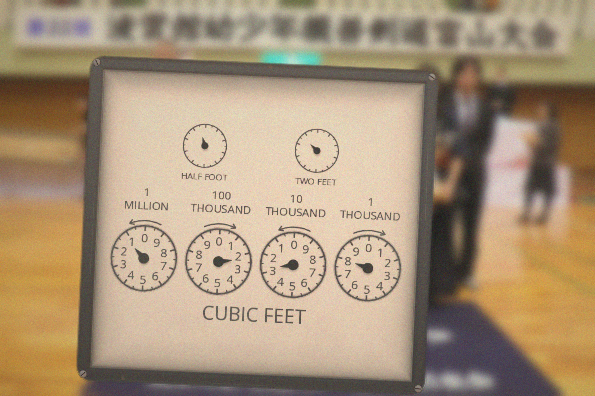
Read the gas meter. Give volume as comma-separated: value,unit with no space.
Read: 122800,ft³
